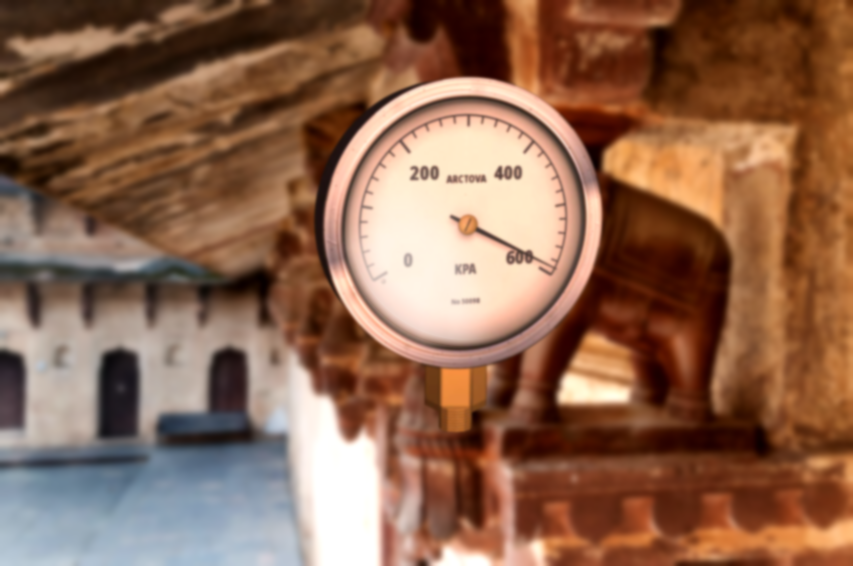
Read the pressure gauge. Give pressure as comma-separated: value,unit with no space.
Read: 590,kPa
